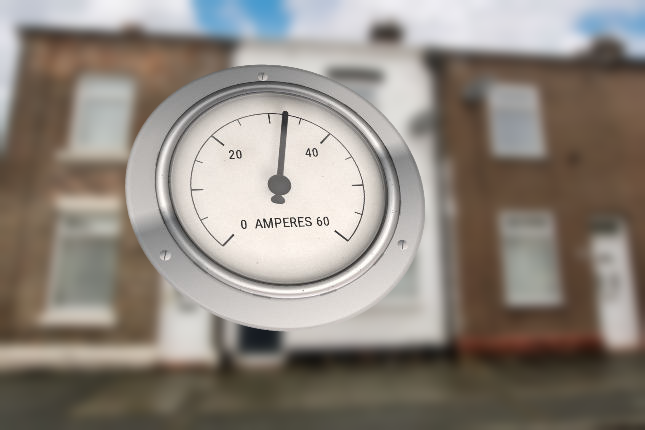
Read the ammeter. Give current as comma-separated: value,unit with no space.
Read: 32.5,A
